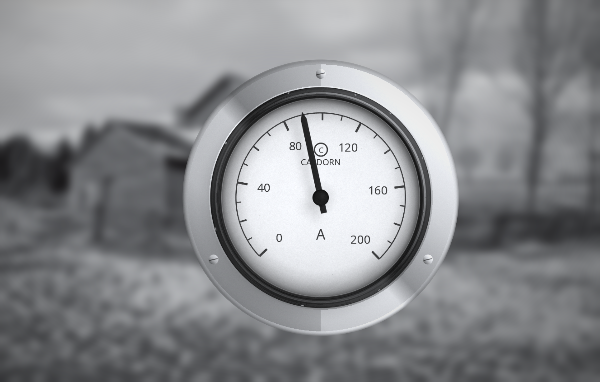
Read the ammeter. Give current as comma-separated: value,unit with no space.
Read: 90,A
